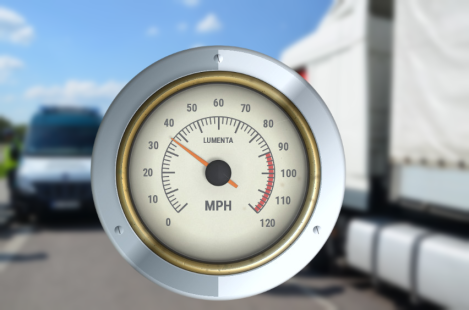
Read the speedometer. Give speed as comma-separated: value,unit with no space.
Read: 36,mph
